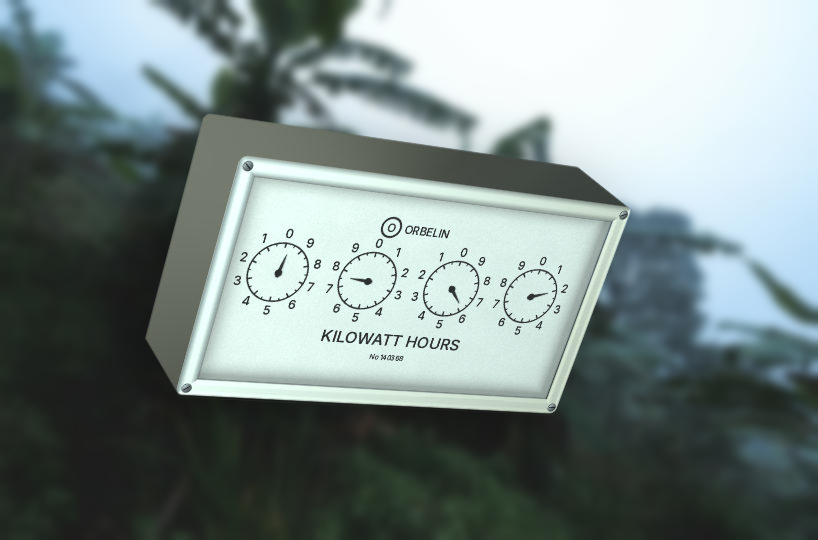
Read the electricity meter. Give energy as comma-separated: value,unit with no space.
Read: 9762,kWh
